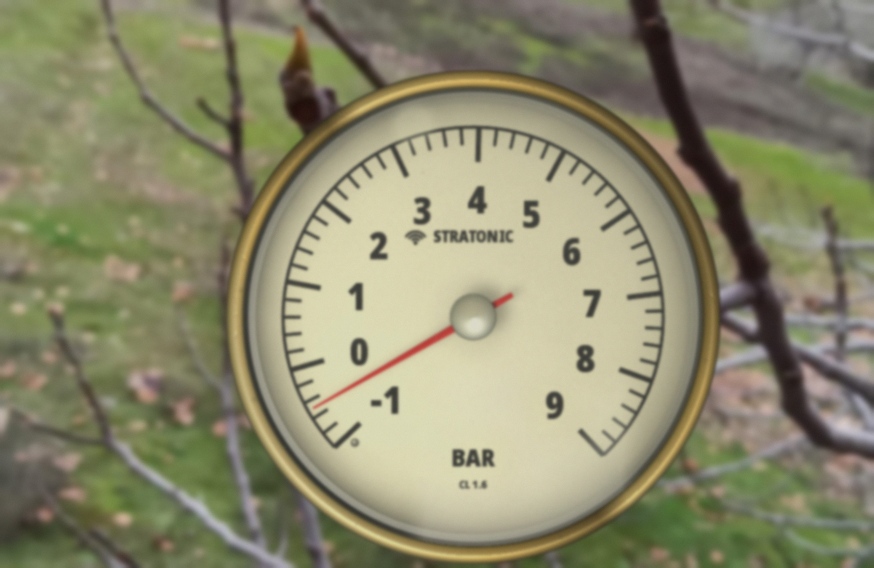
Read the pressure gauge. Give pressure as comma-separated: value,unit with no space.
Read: -0.5,bar
